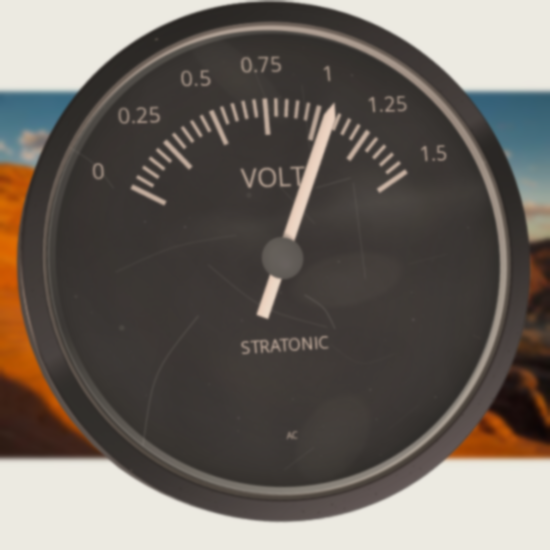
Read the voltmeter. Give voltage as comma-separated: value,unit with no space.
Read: 1.05,V
